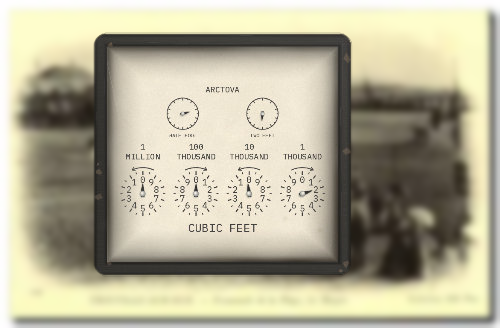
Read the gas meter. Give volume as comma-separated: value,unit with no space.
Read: 200,ft³
